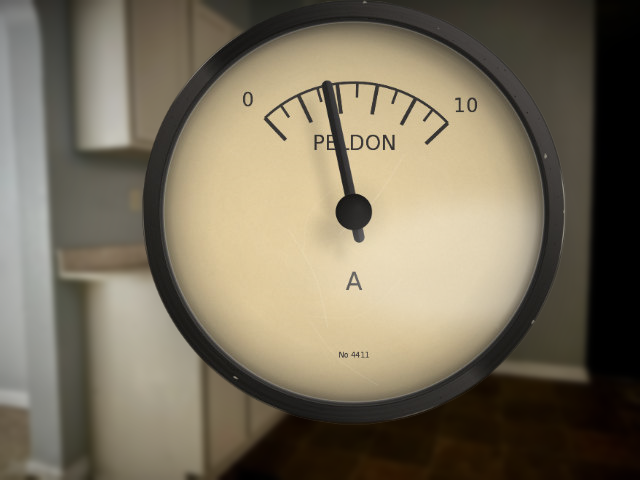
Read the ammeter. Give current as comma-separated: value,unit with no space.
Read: 3.5,A
